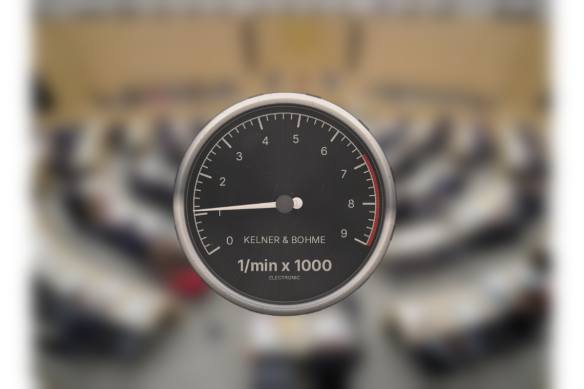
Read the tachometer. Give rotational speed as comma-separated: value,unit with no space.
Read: 1100,rpm
